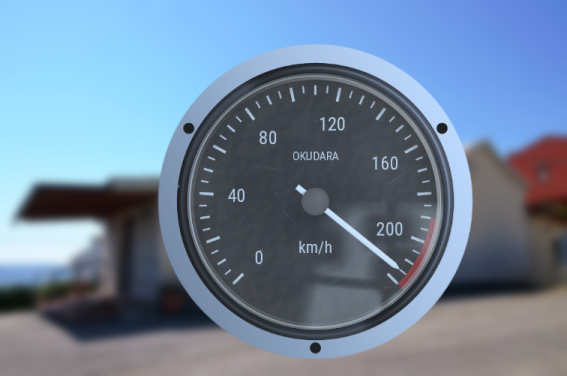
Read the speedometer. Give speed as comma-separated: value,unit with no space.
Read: 215,km/h
